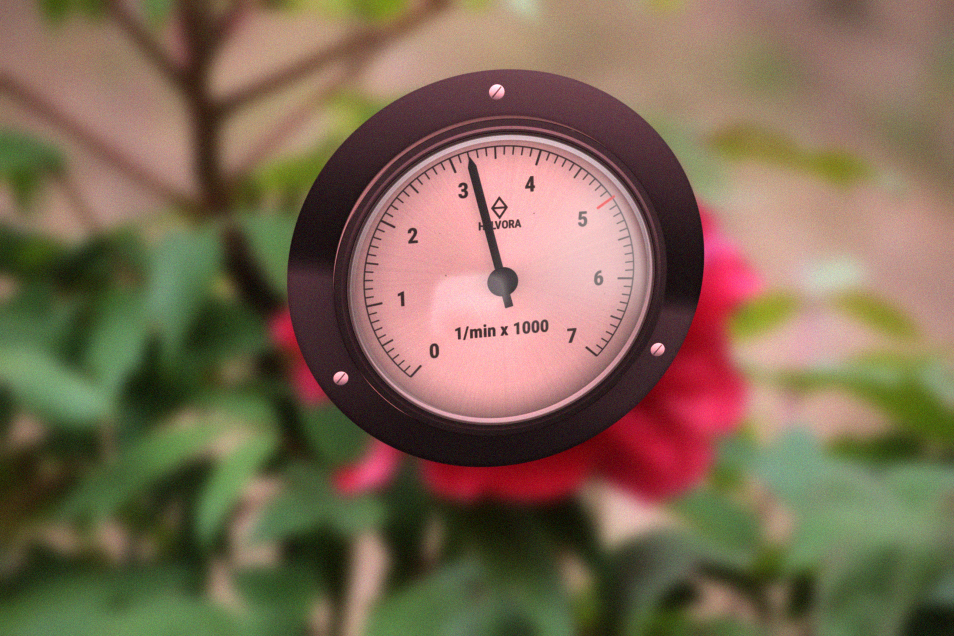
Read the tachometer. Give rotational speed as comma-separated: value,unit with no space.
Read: 3200,rpm
